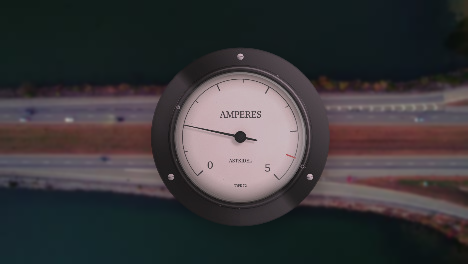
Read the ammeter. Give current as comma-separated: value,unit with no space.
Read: 1,A
